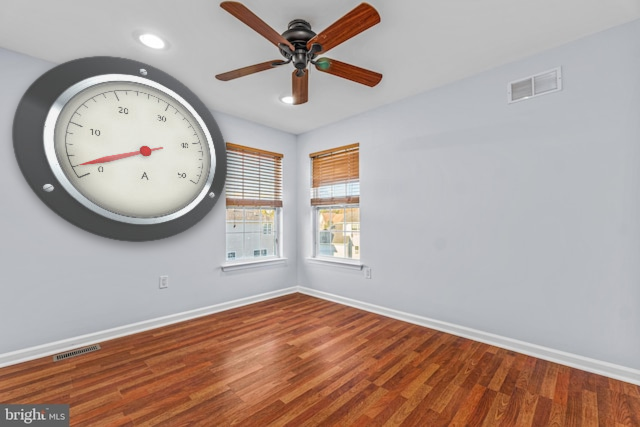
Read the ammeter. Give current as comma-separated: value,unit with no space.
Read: 2,A
